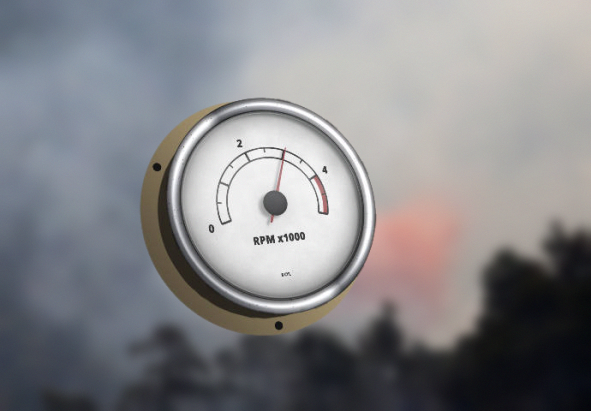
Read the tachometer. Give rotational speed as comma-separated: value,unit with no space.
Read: 3000,rpm
